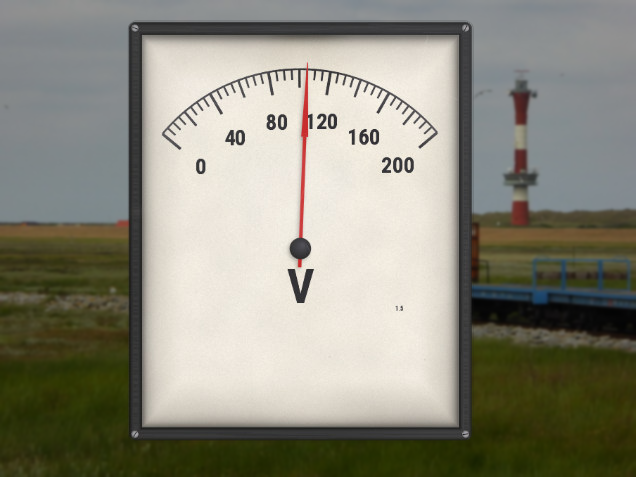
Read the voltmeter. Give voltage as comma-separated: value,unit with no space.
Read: 105,V
